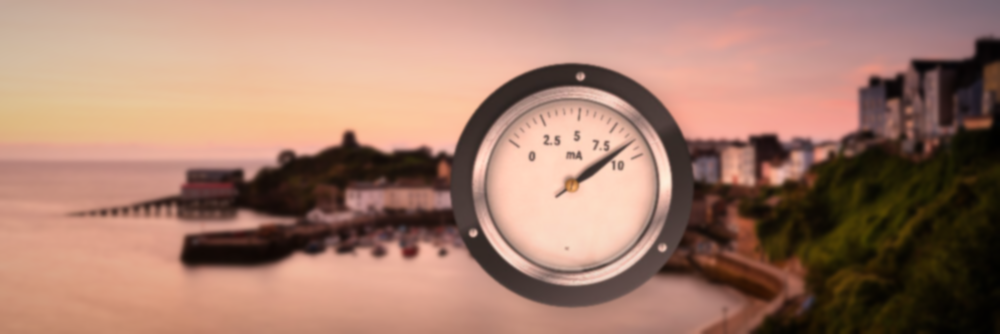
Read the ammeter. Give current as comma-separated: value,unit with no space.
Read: 9,mA
